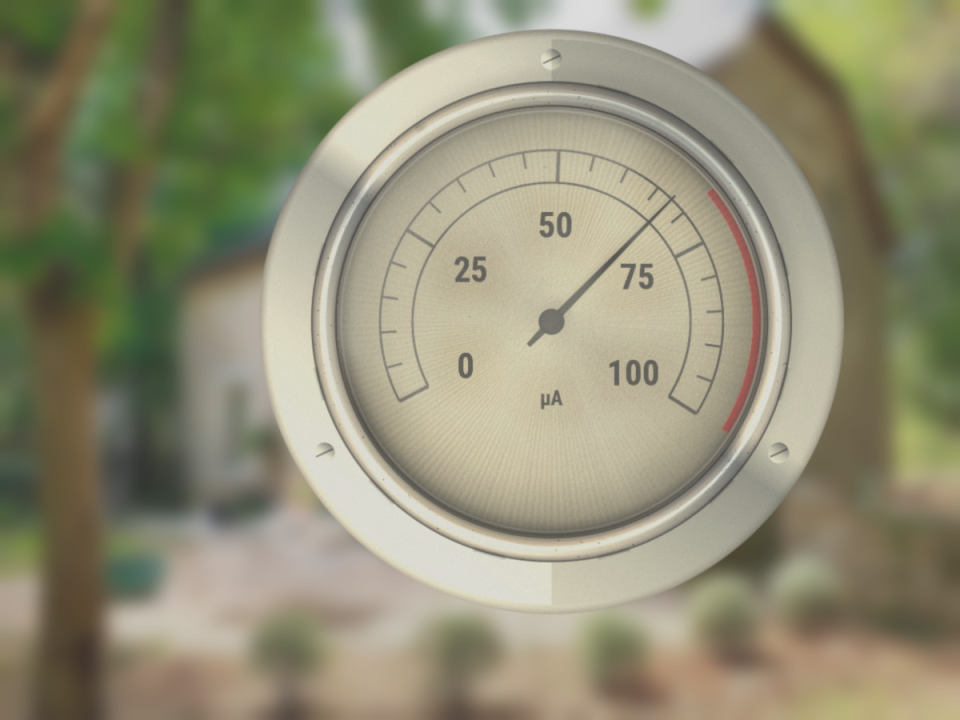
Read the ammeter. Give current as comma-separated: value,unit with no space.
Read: 67.5,µA
